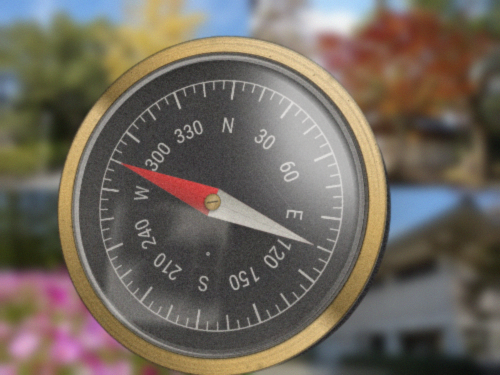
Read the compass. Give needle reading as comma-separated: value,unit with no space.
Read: 285,°
